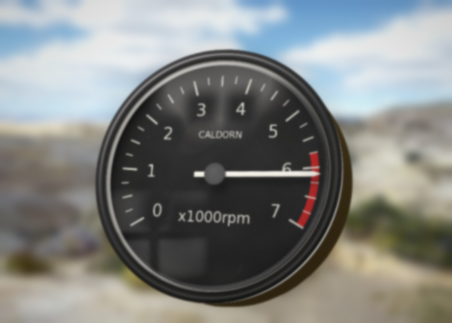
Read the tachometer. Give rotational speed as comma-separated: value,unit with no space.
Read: 6125,rpm
